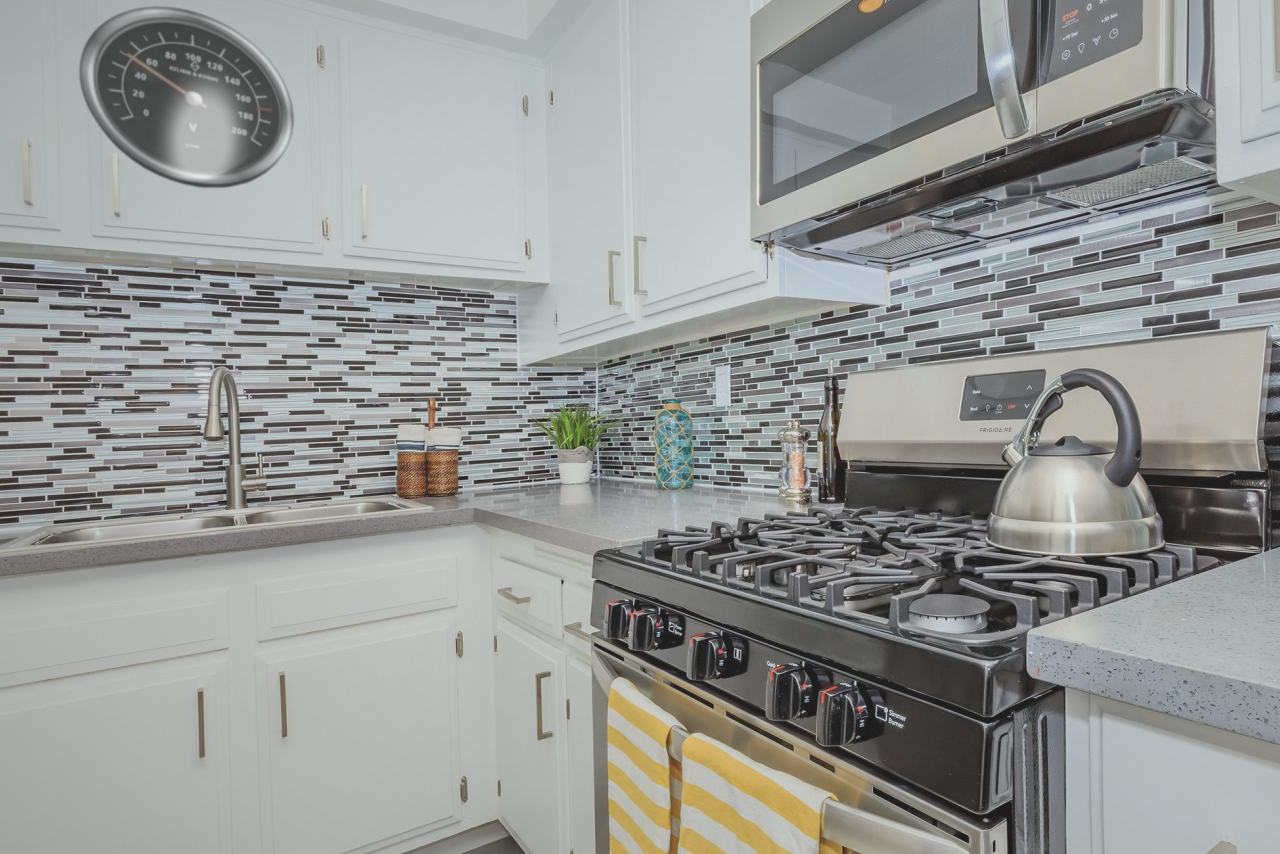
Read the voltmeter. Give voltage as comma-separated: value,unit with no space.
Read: 50,V
